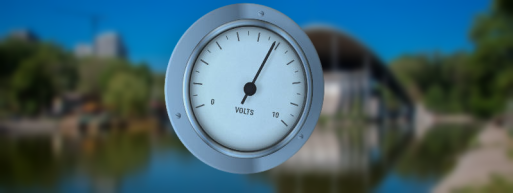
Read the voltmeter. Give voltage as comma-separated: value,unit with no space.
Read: 5.75,V
